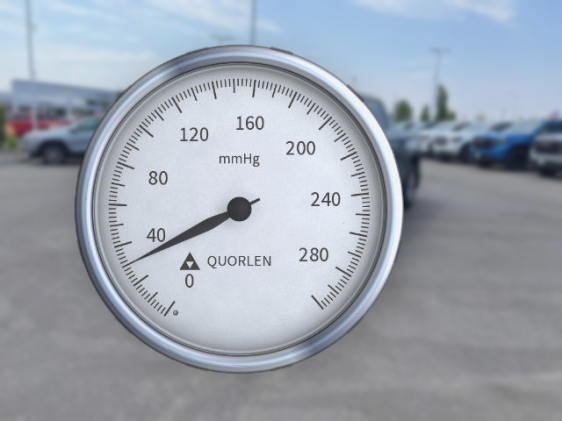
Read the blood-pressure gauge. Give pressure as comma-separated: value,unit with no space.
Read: 30,mmHg
